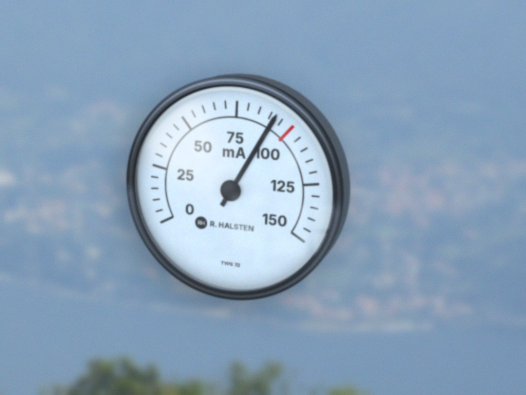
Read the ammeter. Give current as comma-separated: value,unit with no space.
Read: 92.5,mA
